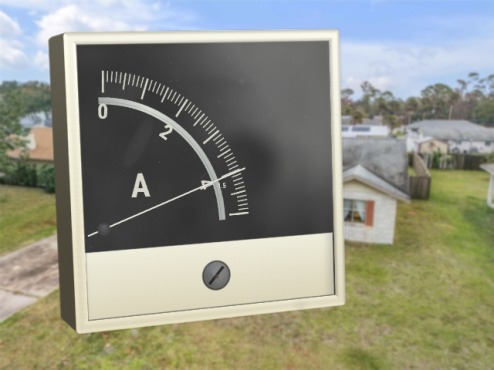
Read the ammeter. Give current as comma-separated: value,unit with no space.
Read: 4,A
